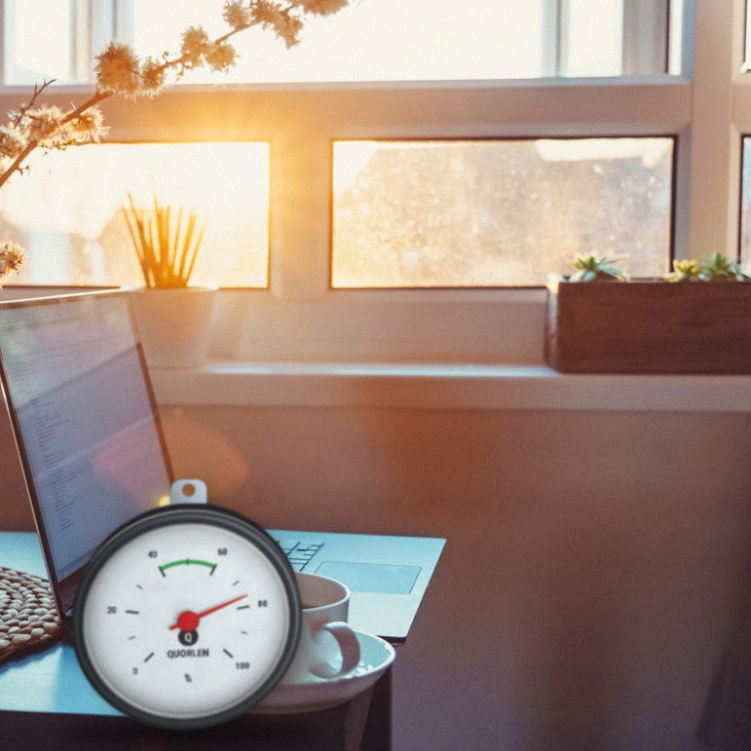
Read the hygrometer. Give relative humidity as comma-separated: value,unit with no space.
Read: 75,%
